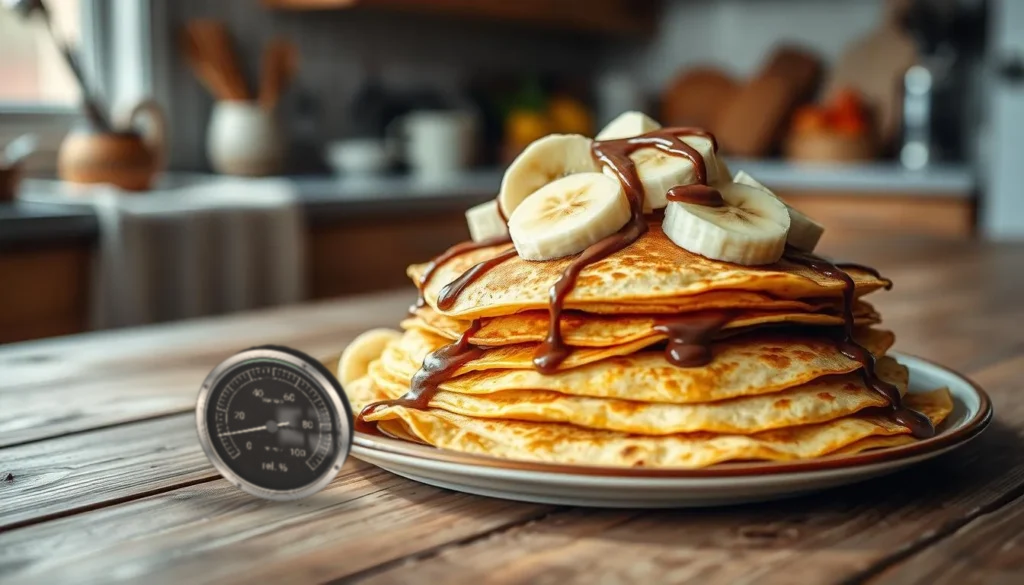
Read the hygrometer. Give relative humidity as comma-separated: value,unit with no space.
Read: 10,%
